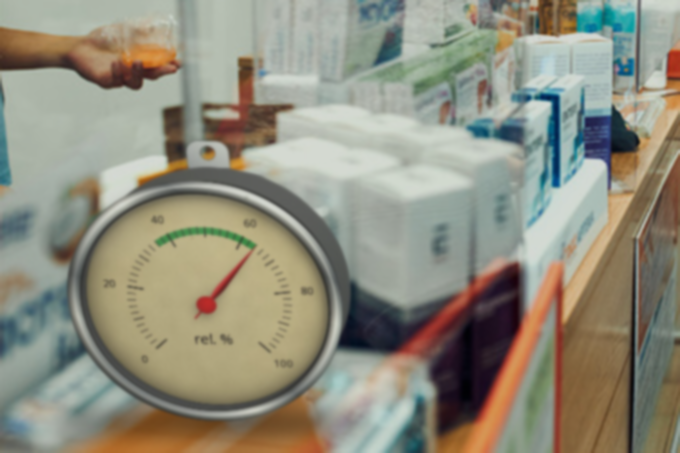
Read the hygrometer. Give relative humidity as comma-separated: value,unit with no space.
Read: 64,%
